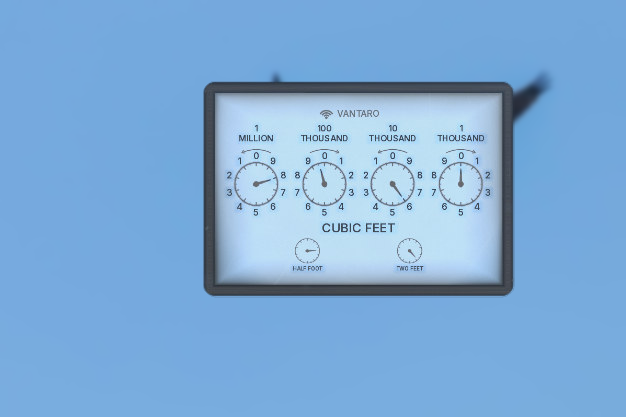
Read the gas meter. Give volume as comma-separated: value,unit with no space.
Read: 796000,ft³
